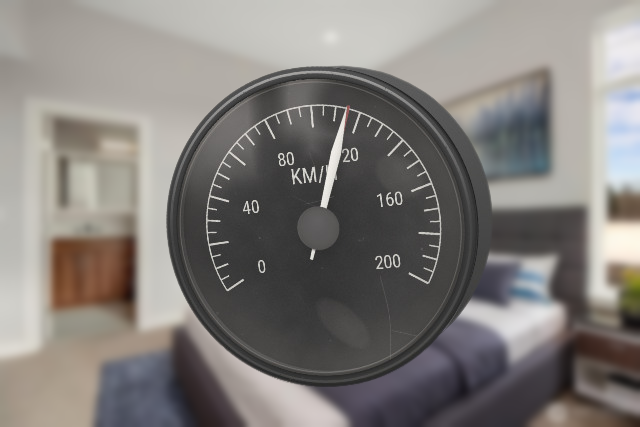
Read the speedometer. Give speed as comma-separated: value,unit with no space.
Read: 115,km/h
